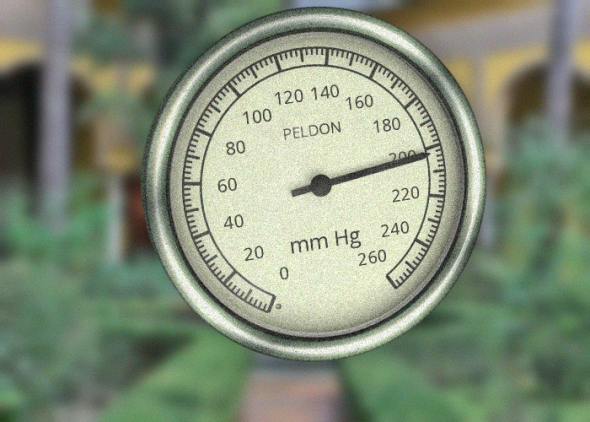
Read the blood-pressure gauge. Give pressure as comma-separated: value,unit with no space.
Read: 202,mmHg
